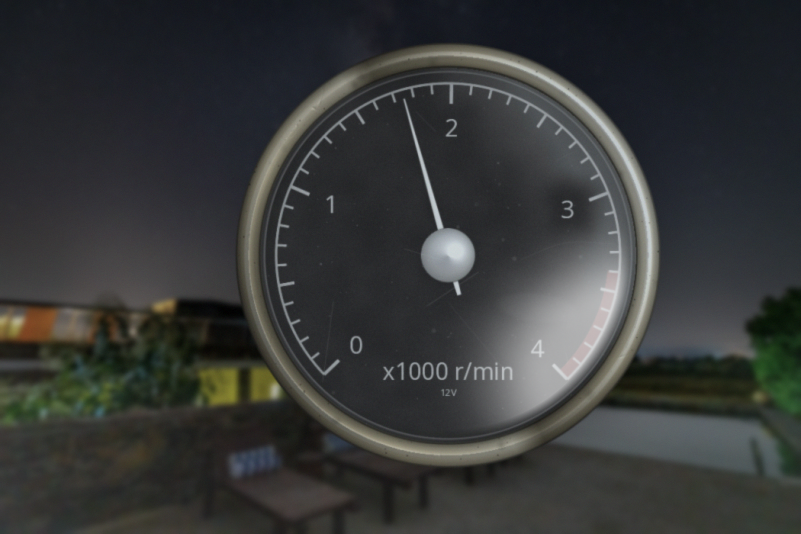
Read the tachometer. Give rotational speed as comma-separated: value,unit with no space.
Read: 1750,rpm
